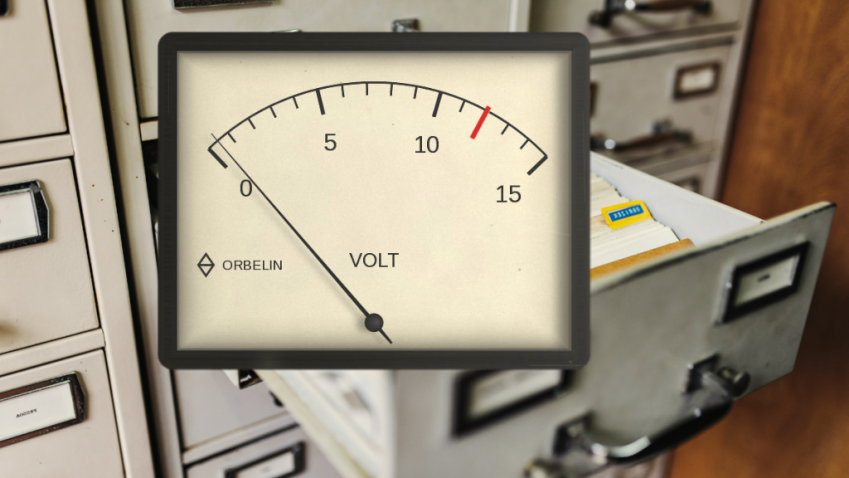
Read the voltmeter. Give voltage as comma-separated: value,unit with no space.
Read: 0.5,V
